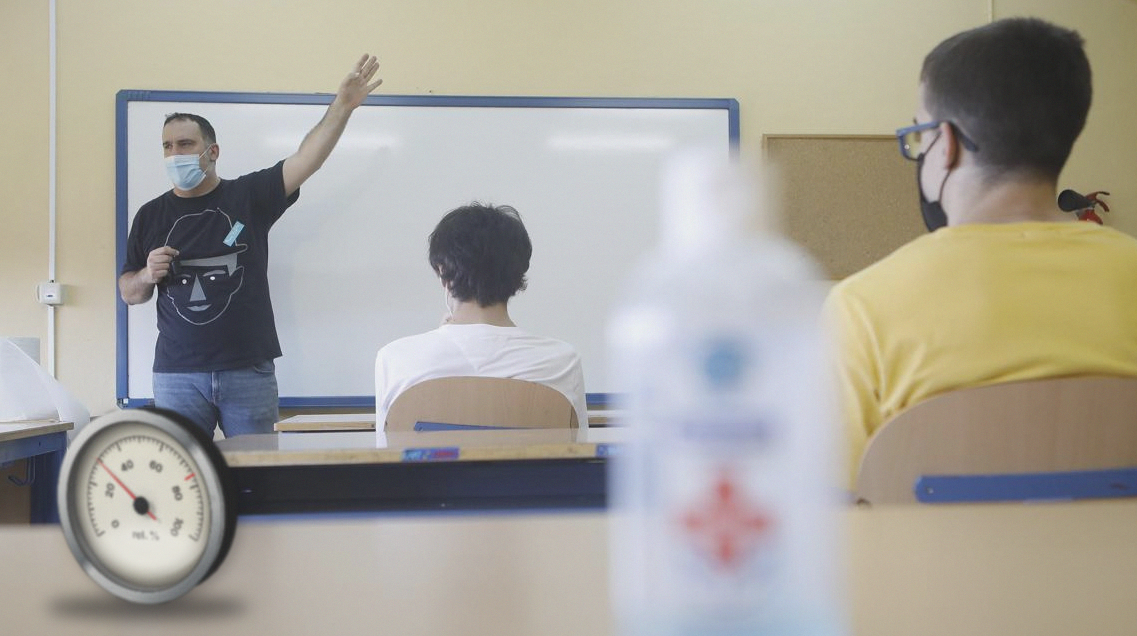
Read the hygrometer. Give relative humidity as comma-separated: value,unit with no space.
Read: 30,%
